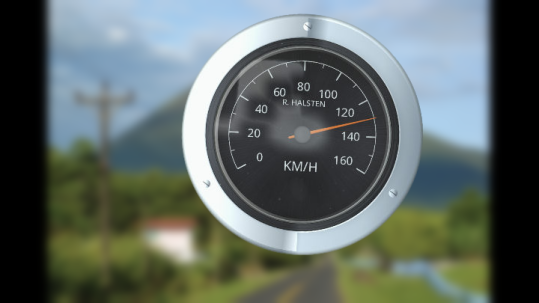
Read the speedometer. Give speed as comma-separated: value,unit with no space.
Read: 130,km/h
